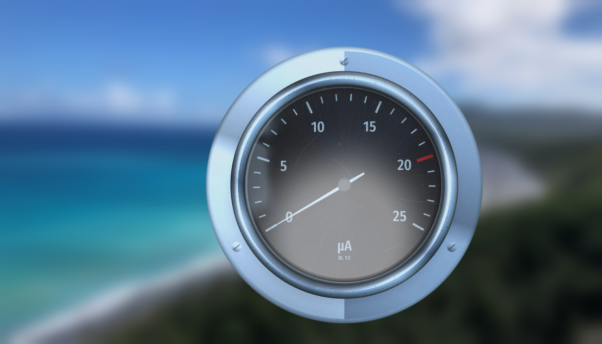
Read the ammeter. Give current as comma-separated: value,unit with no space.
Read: 0,µA
